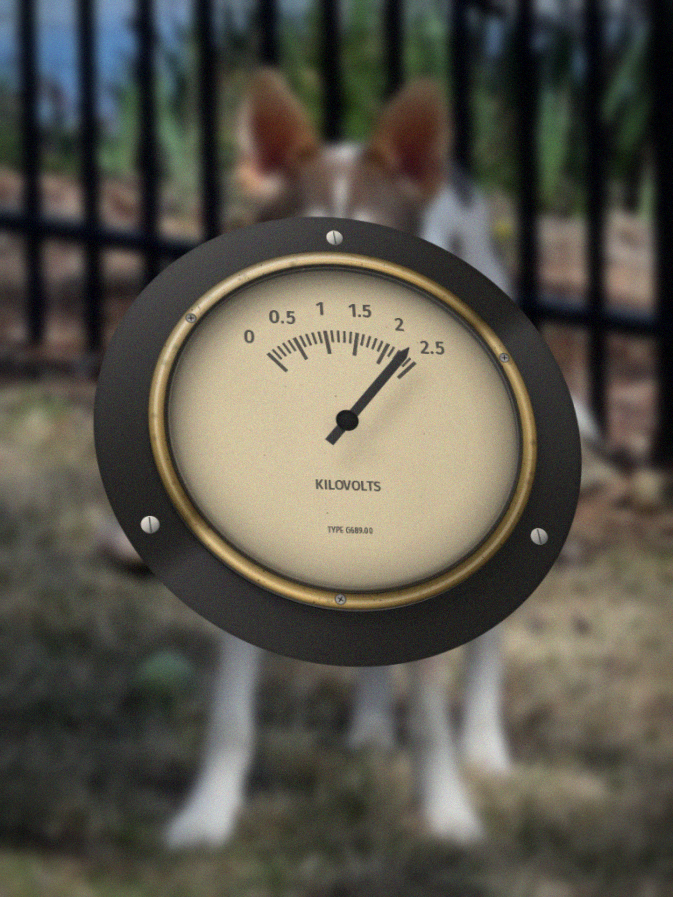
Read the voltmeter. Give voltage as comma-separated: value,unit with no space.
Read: 2.3,kV
